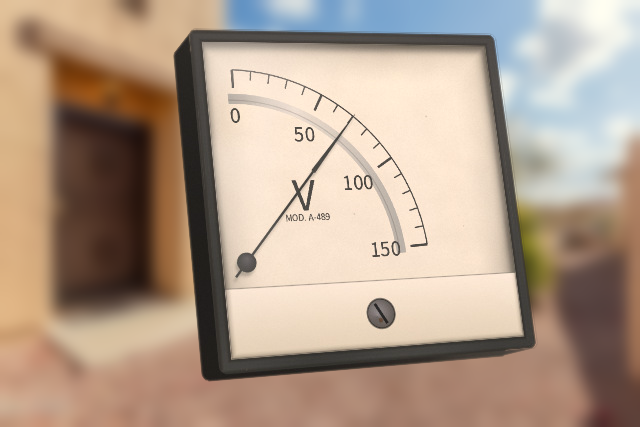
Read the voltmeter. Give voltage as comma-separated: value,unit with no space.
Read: 70,V
